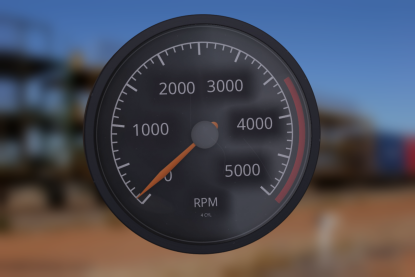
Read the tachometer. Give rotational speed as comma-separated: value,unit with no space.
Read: 100,rpm
